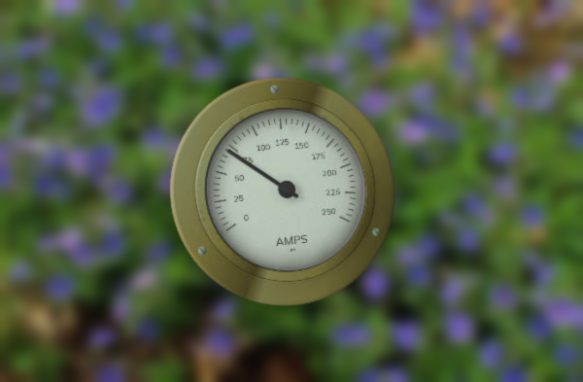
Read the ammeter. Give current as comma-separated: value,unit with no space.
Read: 70,A
